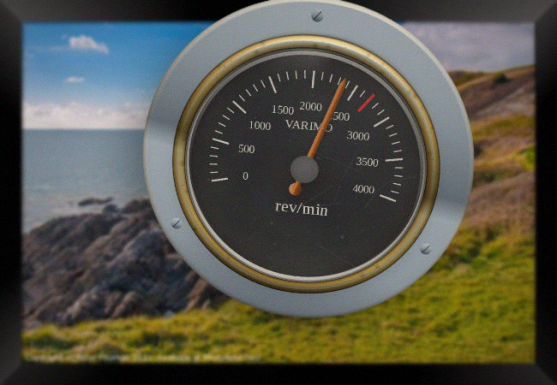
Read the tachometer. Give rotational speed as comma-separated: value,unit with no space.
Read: 2350,rpm
